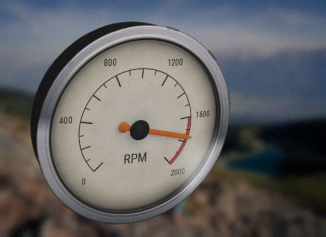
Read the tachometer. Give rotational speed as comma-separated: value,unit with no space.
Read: 1750,rpm
